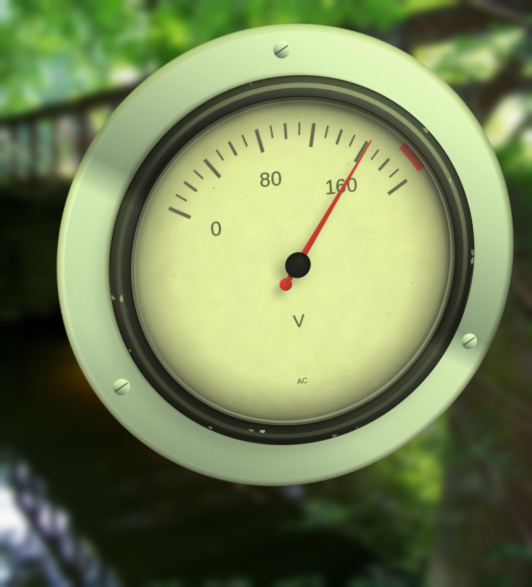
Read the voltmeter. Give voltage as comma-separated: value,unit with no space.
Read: 160,V
